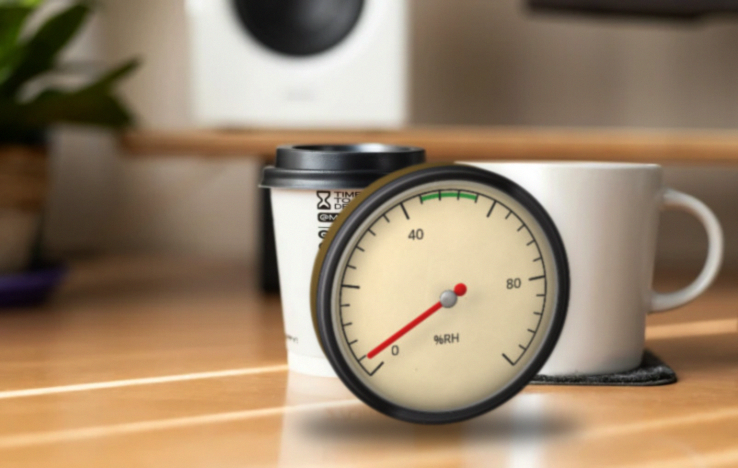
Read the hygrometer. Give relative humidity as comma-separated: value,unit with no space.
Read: 4,%
